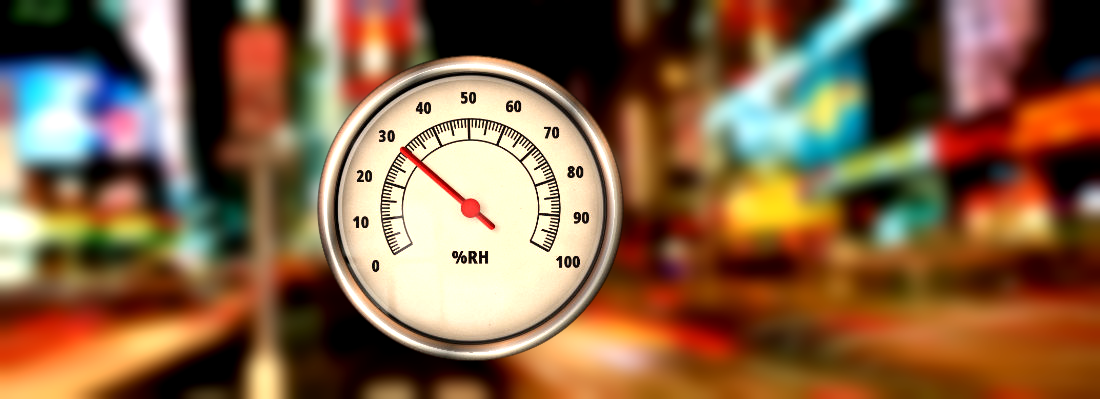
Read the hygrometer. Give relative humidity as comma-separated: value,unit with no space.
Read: 30,%
